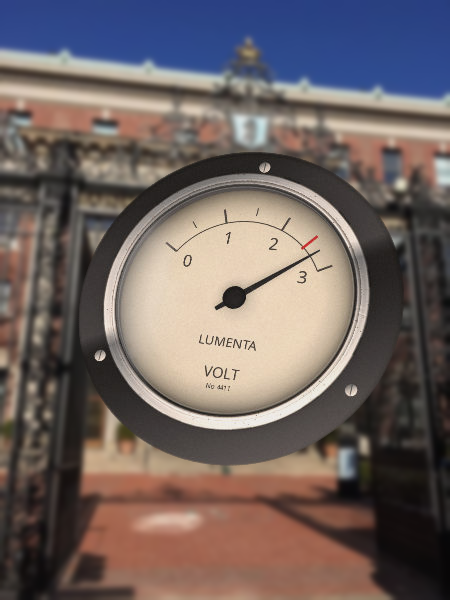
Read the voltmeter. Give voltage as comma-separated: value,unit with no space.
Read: 2.75,V
